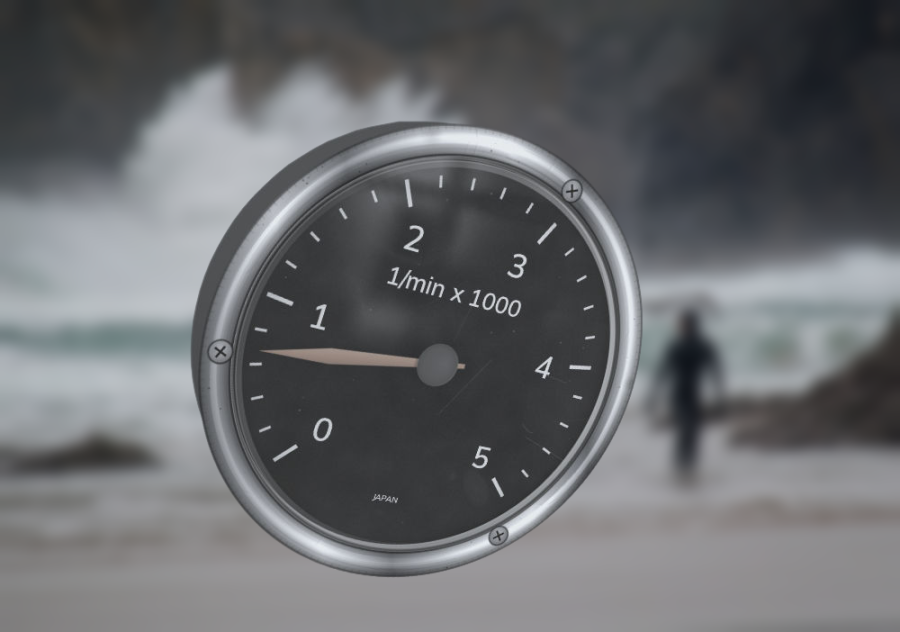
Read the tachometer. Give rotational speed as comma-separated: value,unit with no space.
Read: 700,rpm
